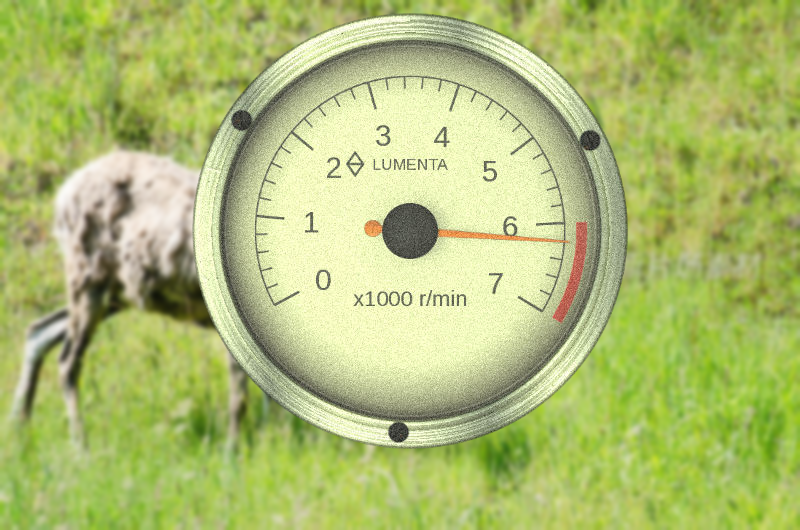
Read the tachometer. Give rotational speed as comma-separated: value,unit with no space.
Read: 6200,rpm
